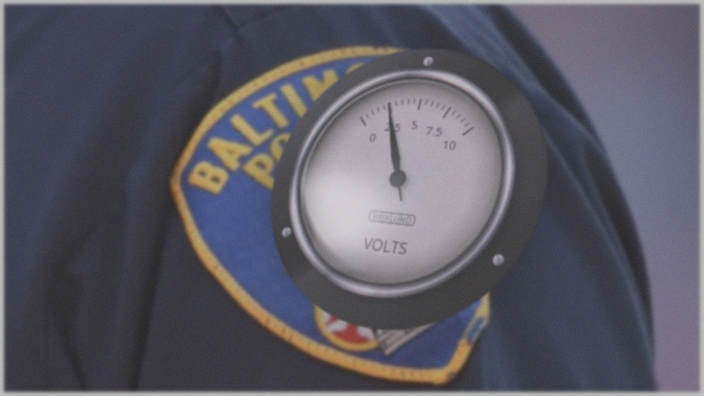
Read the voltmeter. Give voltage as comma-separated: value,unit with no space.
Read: 2.5,V
